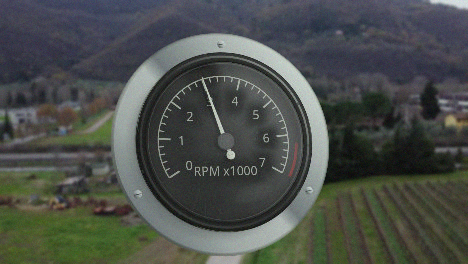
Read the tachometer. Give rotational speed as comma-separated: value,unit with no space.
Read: 3000,rpm
